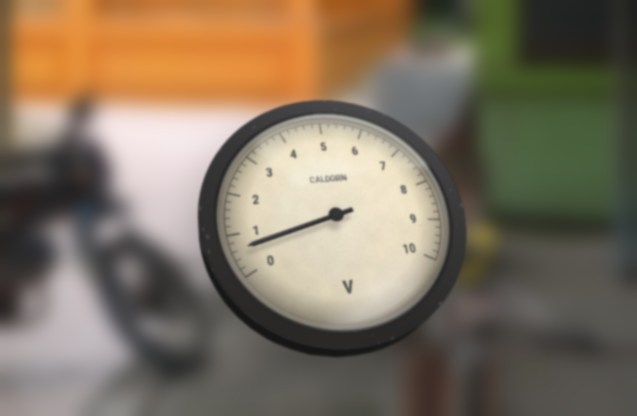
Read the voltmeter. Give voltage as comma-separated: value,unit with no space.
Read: 0.6,V
